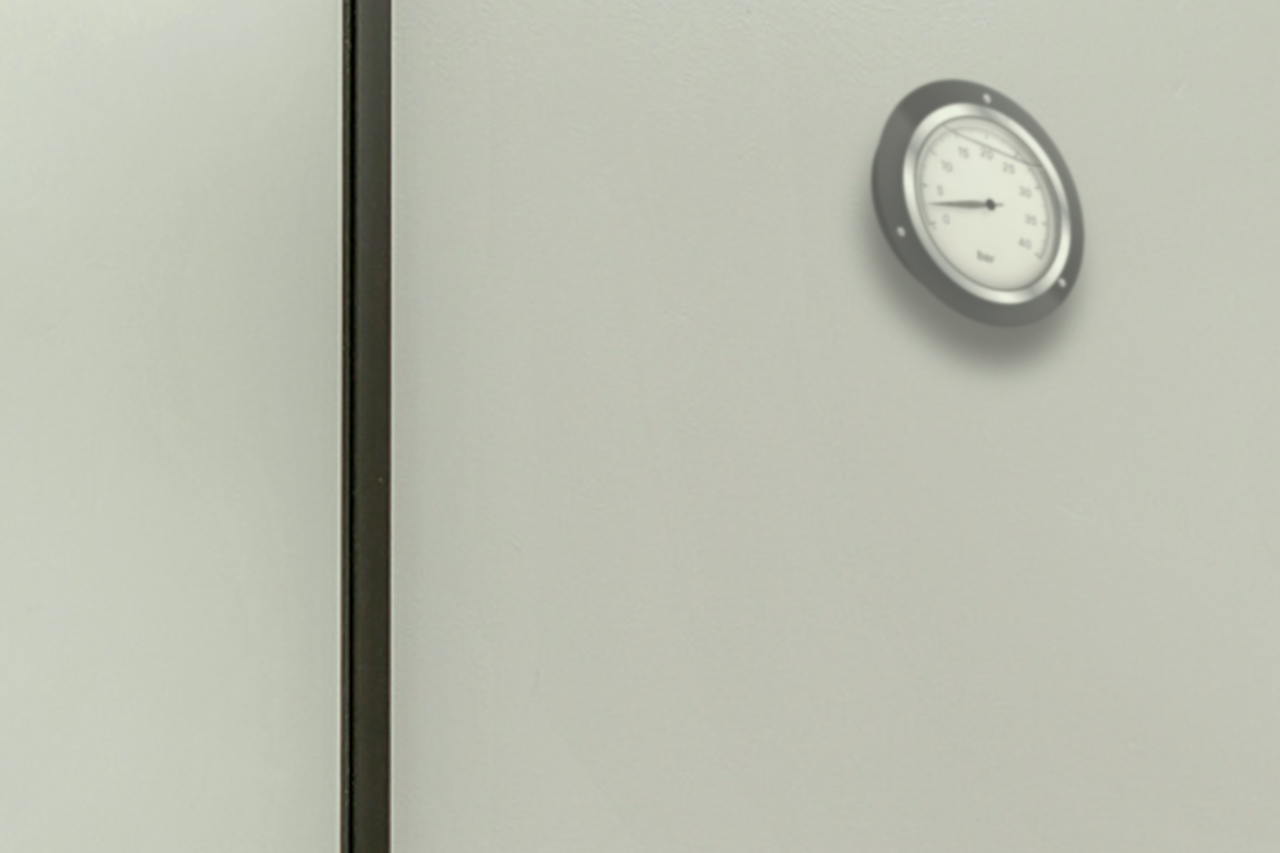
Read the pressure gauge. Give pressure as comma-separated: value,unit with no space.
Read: 2.5,bar
